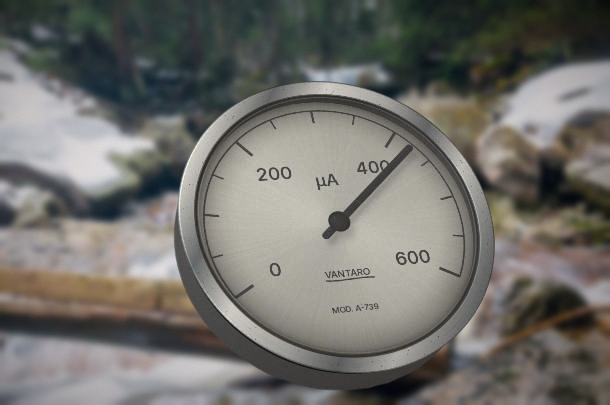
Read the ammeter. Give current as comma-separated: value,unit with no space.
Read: 425,µA
